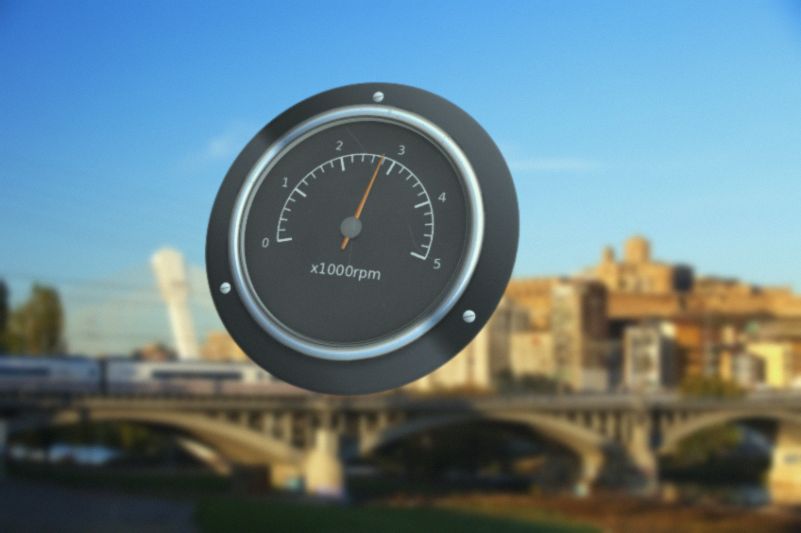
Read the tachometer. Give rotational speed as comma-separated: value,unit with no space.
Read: 2800,rpm
